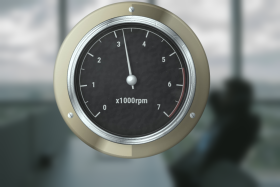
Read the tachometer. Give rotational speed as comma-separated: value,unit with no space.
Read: 3250,rpm
